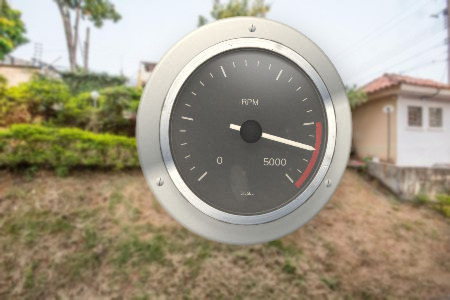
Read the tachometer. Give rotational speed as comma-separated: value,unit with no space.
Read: 4400,rpm
